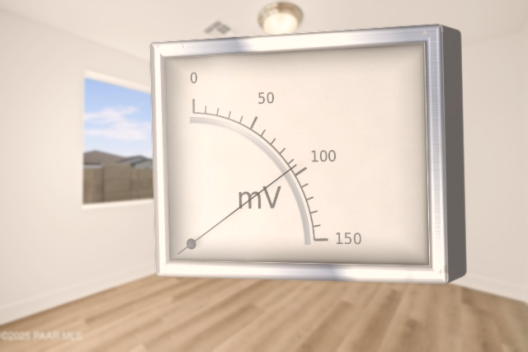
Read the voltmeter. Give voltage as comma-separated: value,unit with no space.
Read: 95,mV
